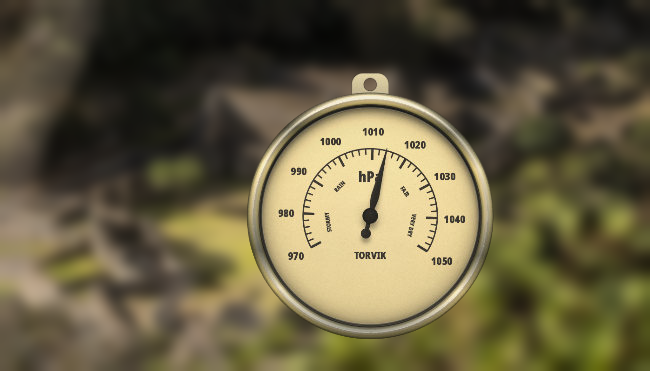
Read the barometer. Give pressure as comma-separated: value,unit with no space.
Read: 1014,hPa
